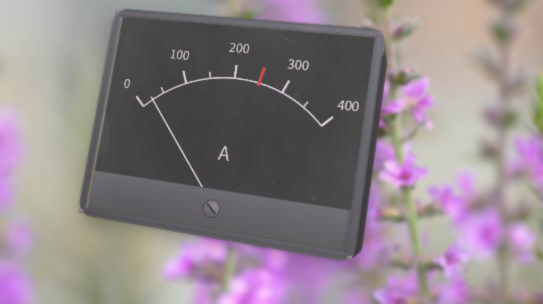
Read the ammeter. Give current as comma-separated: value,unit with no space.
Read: 25,A
